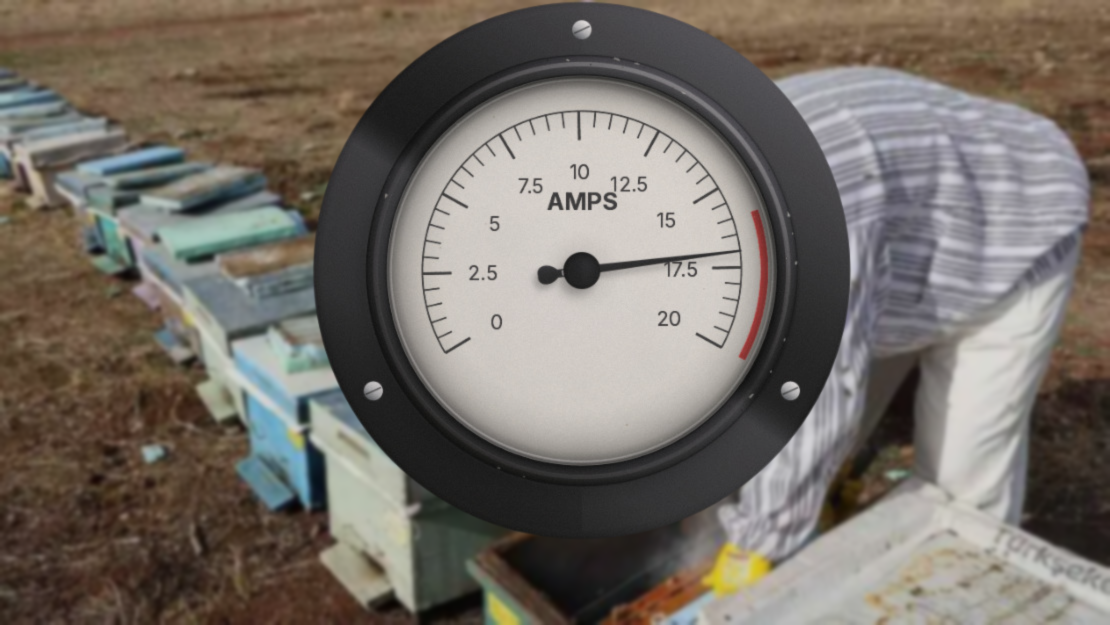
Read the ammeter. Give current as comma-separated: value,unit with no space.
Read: 17,A
